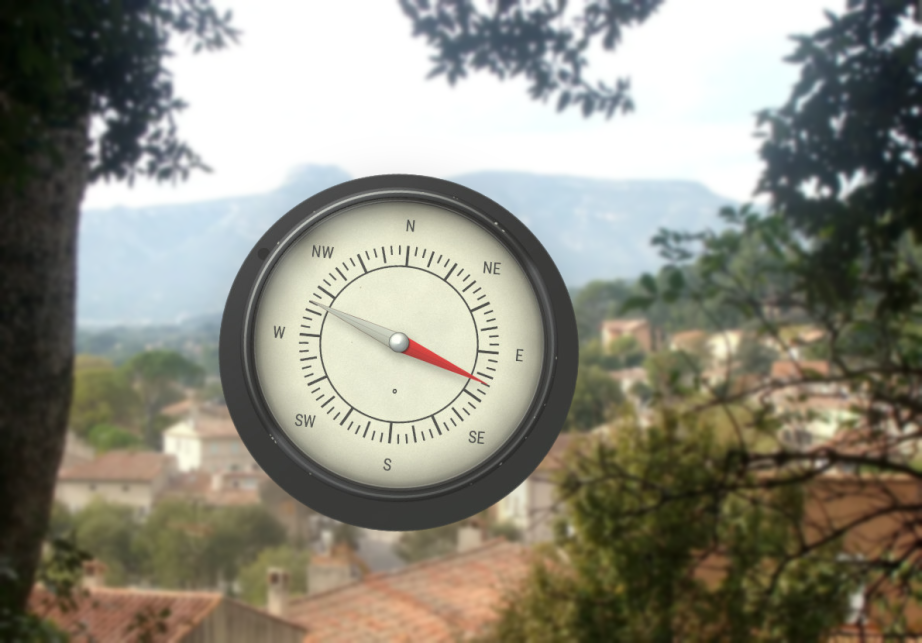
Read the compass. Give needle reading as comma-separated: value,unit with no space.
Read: 110,°
